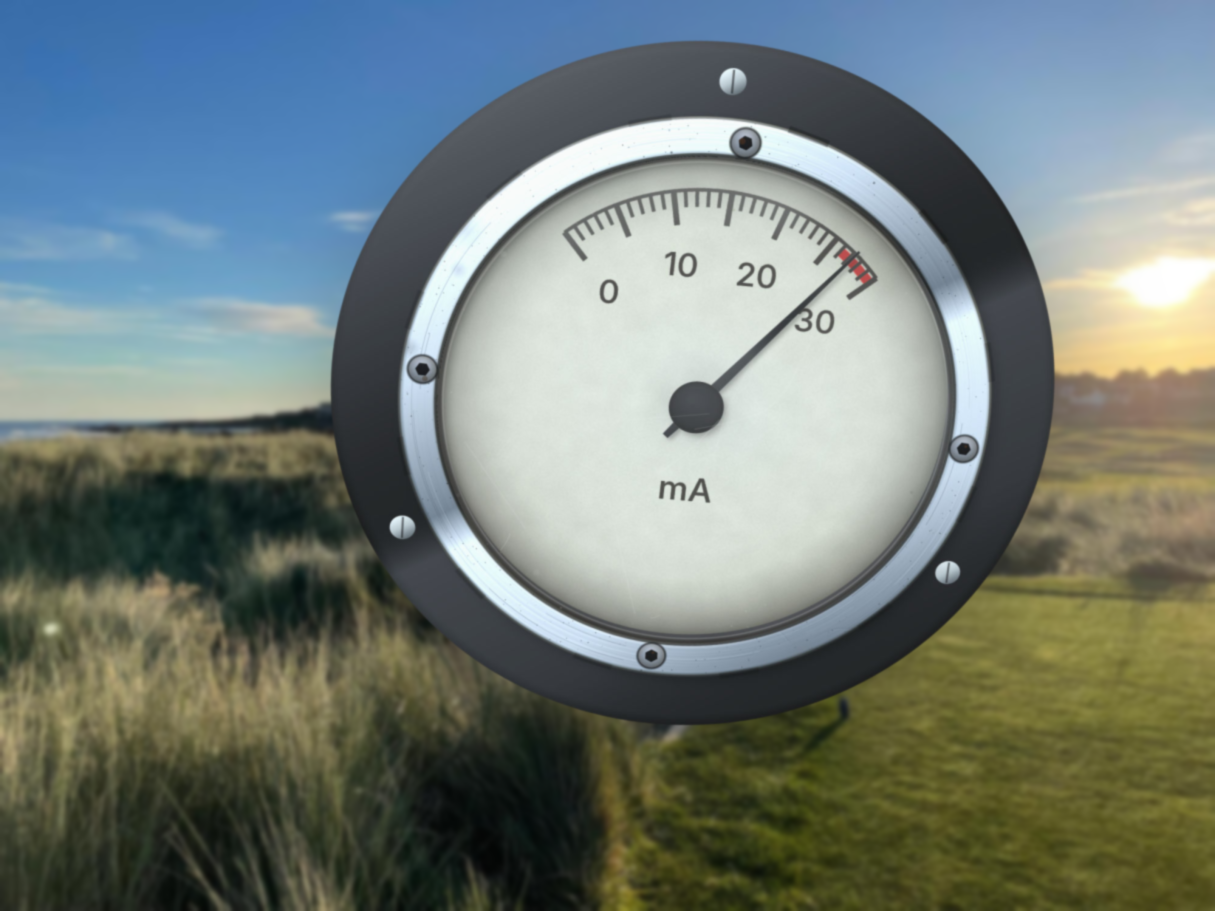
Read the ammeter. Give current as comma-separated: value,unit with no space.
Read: 27,mA
